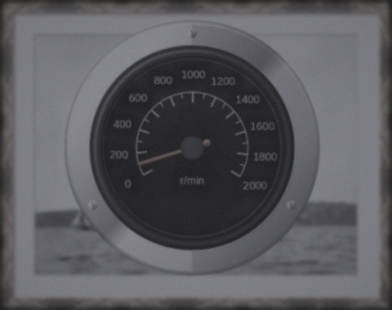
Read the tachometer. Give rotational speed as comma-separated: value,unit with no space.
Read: 100,rpm
